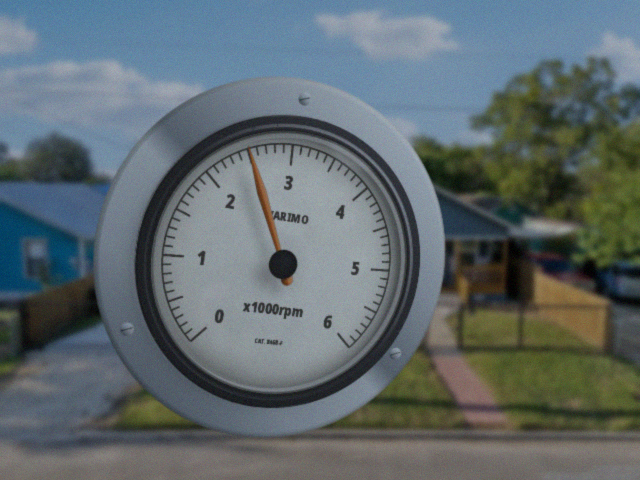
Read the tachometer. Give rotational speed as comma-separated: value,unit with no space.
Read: 2500,rpm
